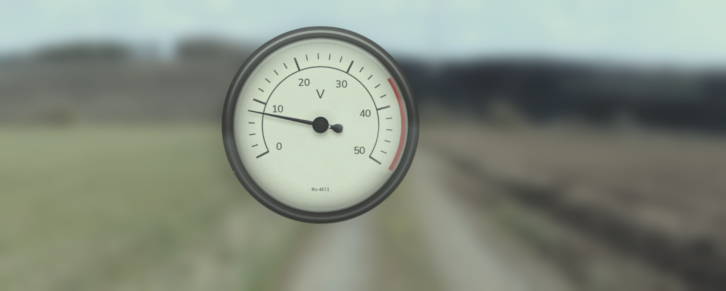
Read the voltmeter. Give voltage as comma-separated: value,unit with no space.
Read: 8,V
